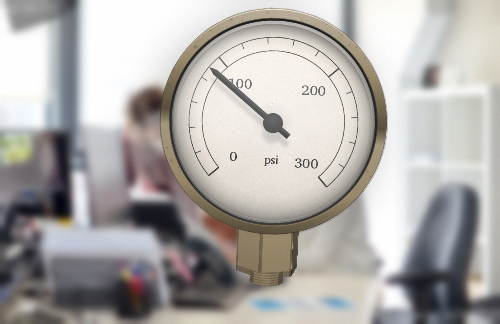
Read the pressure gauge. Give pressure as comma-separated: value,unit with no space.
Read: 90,psi
